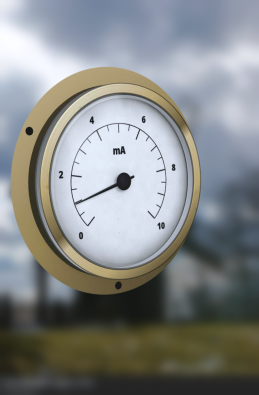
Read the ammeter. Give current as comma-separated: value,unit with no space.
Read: 1,mA
